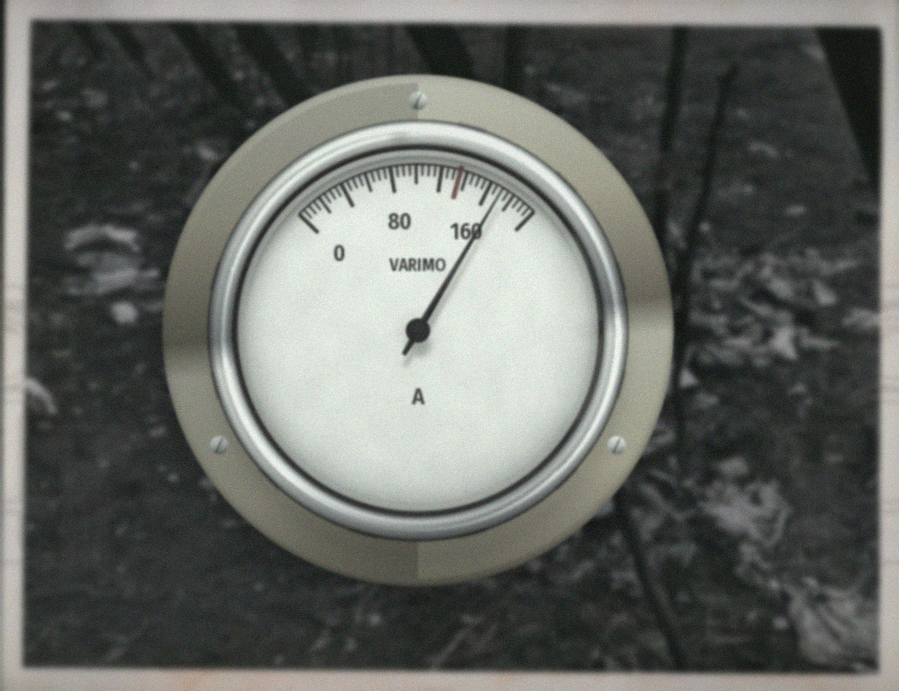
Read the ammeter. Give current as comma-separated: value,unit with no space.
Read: 170,A
